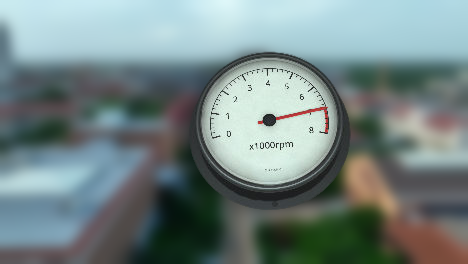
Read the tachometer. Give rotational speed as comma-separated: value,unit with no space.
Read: 7000,rpm
